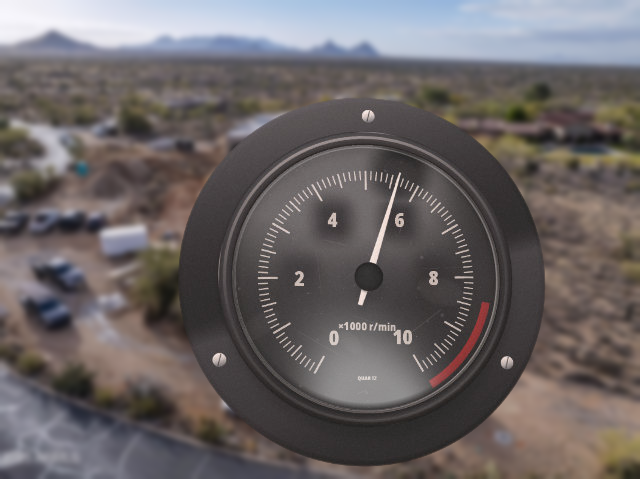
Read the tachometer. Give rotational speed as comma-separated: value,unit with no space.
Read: 5600,rpm
